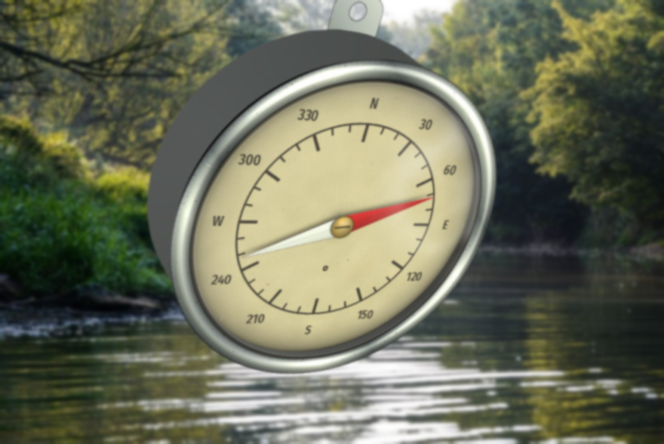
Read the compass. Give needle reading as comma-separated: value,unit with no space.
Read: 70,°
